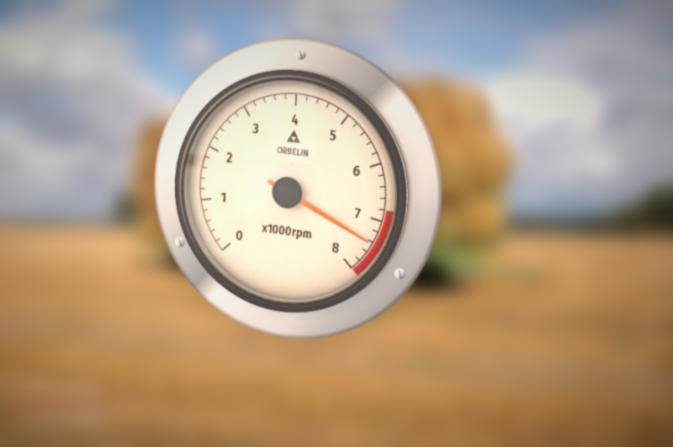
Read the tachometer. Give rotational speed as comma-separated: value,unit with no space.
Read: 7400,rpm
